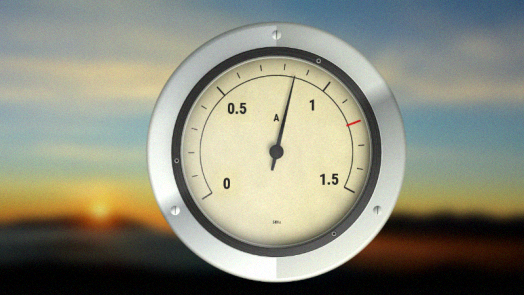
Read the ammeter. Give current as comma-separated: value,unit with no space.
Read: 0.85,A
